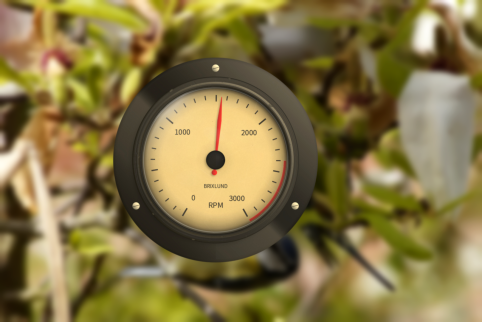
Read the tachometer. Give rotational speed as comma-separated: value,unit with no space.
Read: 1550,rpm
